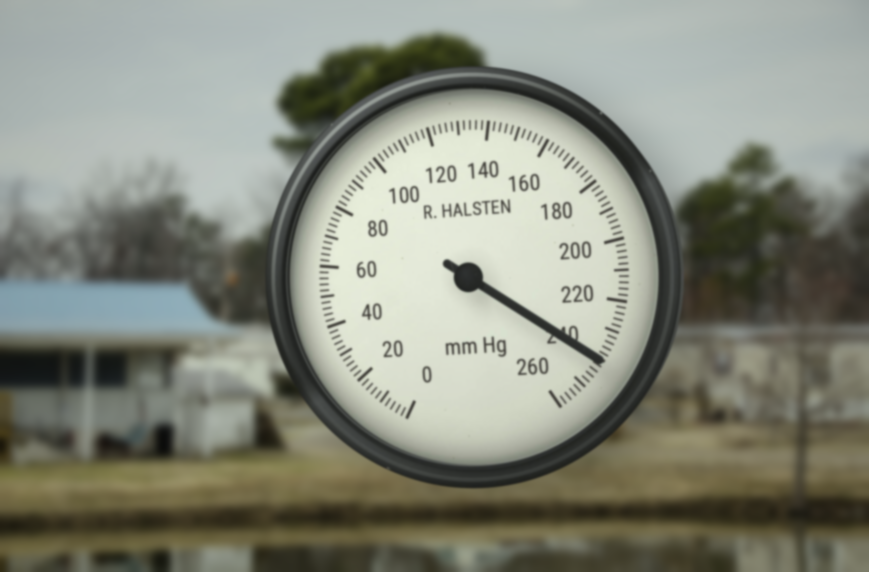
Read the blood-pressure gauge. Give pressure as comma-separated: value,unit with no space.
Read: 240,mmHg
